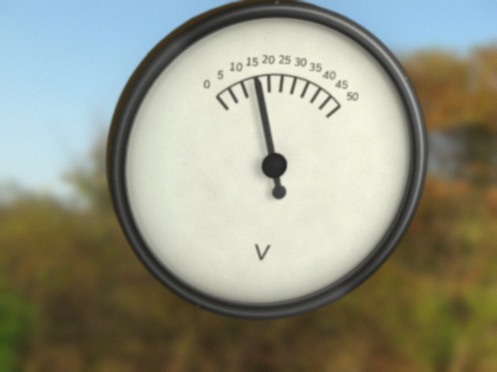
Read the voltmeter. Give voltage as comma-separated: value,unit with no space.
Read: 15,V
